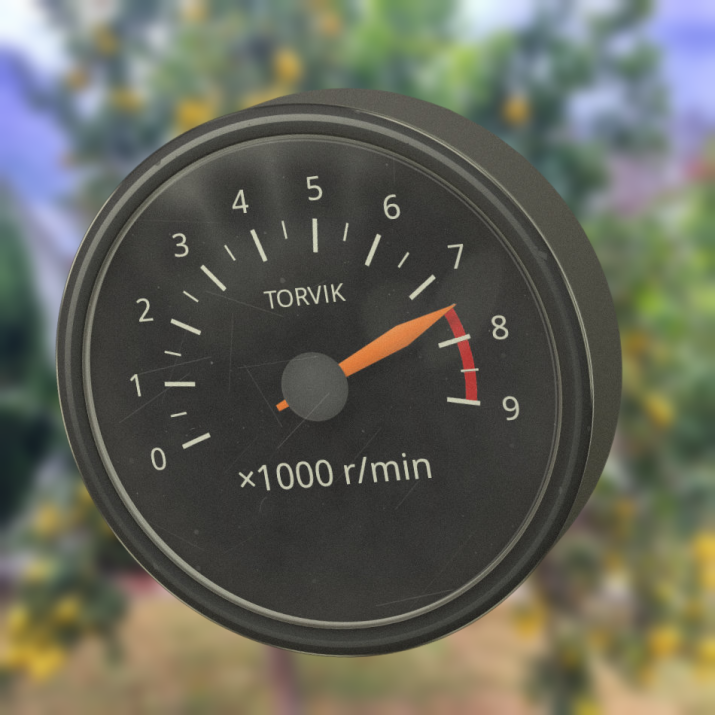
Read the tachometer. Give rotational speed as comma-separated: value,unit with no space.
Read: 7500,rpm
